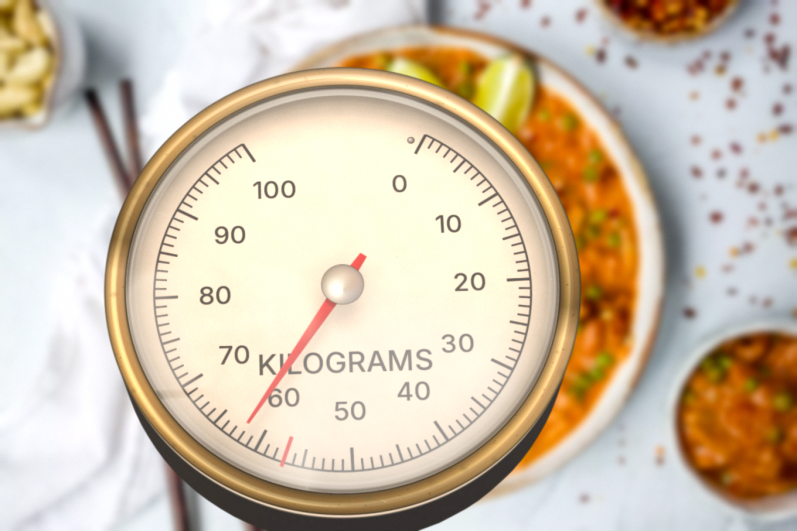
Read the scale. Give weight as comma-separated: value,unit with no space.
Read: 62,kg
